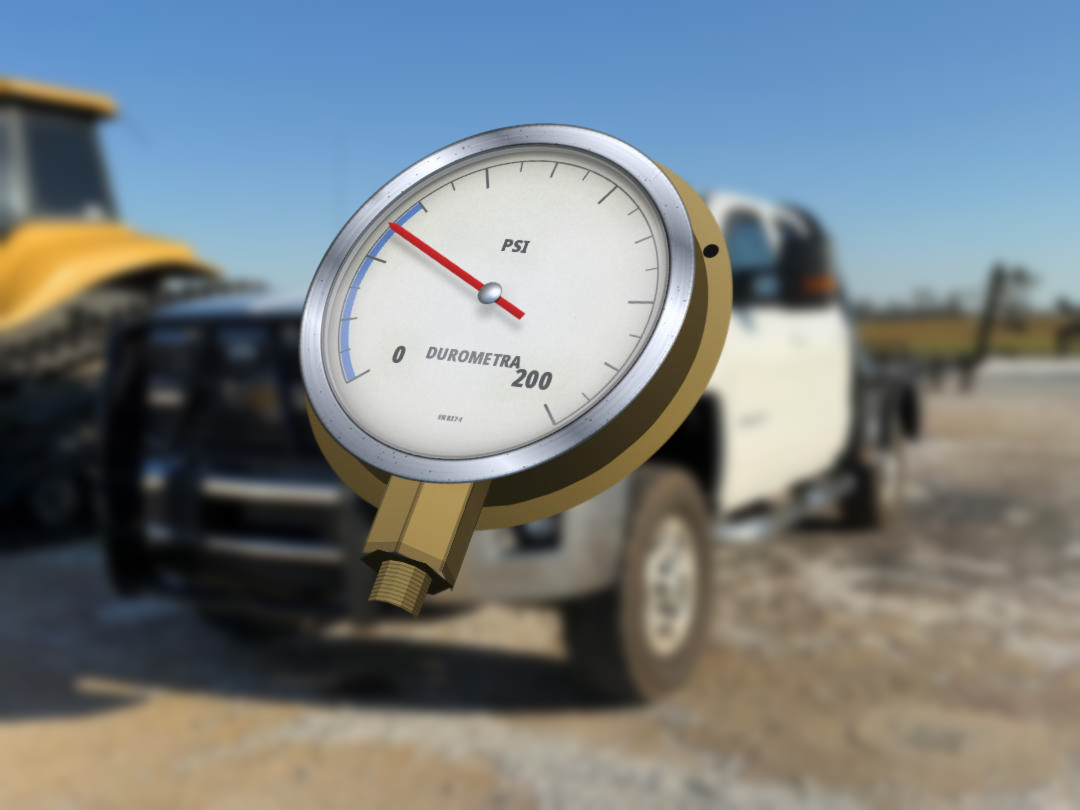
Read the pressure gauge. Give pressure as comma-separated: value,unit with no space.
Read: 50,psi
